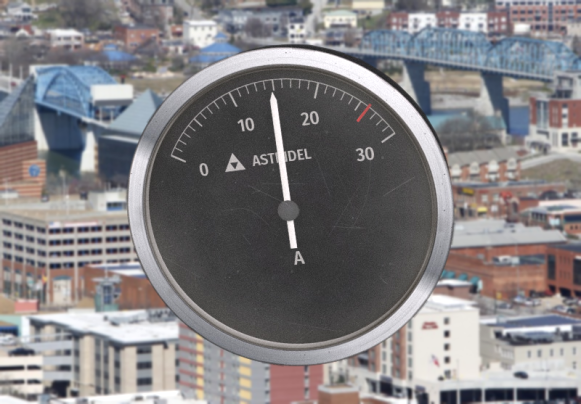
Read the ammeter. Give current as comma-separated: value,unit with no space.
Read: 15,A
